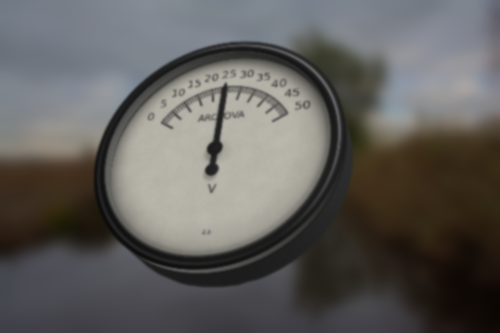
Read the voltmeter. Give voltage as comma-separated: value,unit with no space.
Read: 25,V
